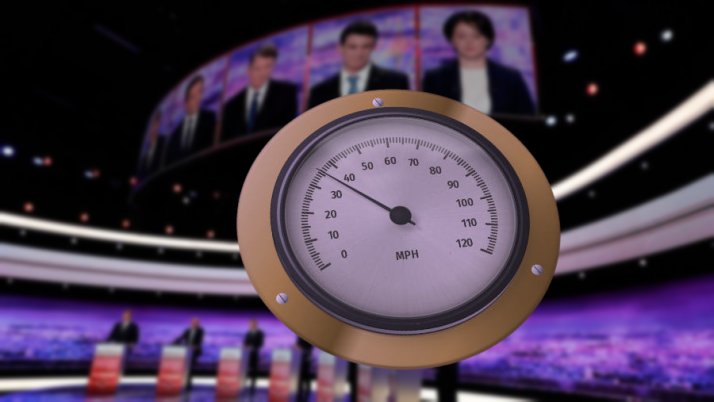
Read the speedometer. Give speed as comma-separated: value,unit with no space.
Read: 35,mph
